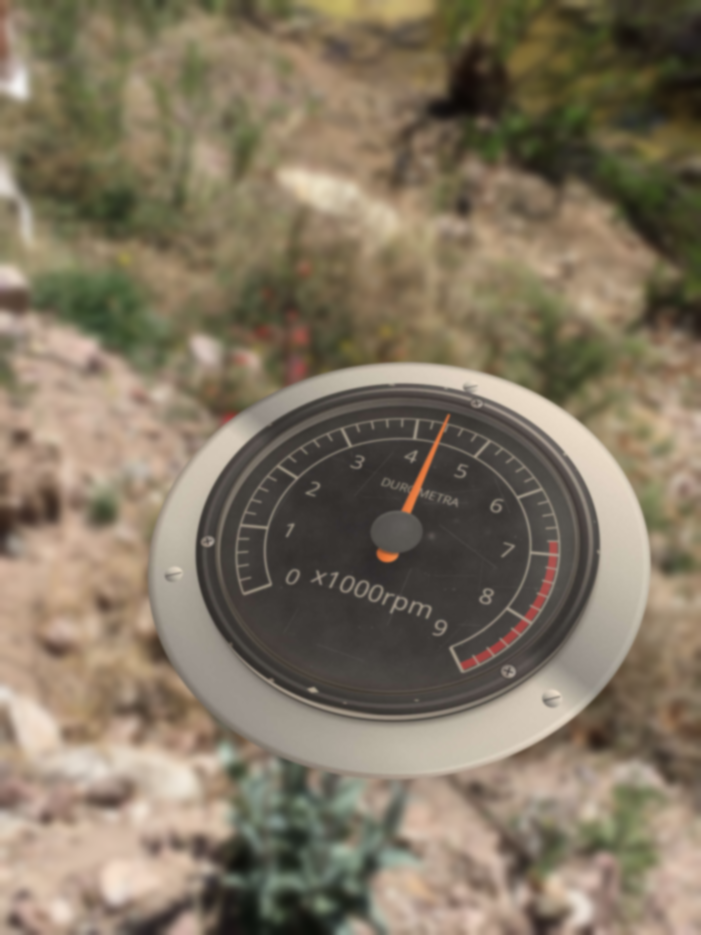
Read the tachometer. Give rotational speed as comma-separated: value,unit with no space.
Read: 4400,rpm
